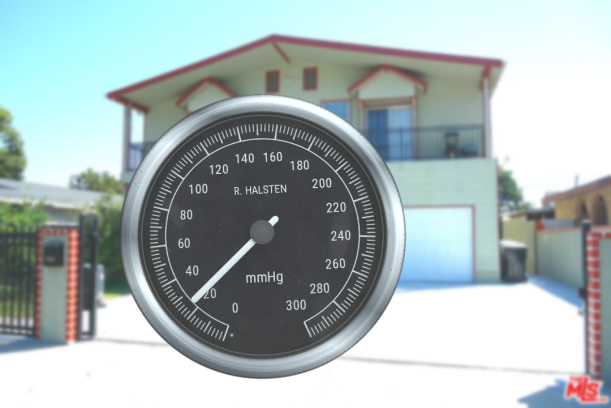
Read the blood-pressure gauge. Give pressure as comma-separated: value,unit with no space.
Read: 24,mmHg
